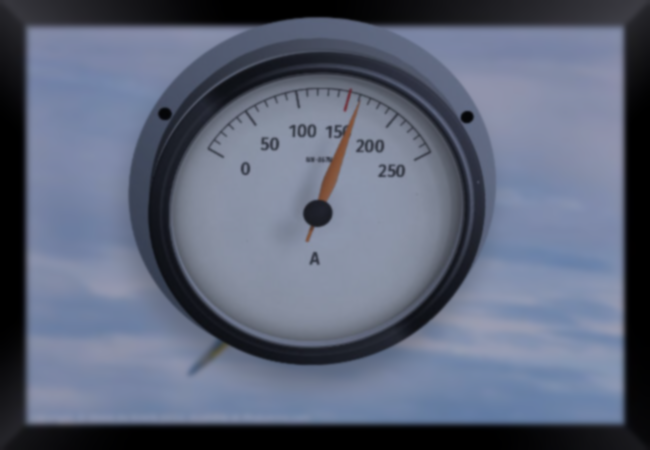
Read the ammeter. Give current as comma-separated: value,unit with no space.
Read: 160,A
